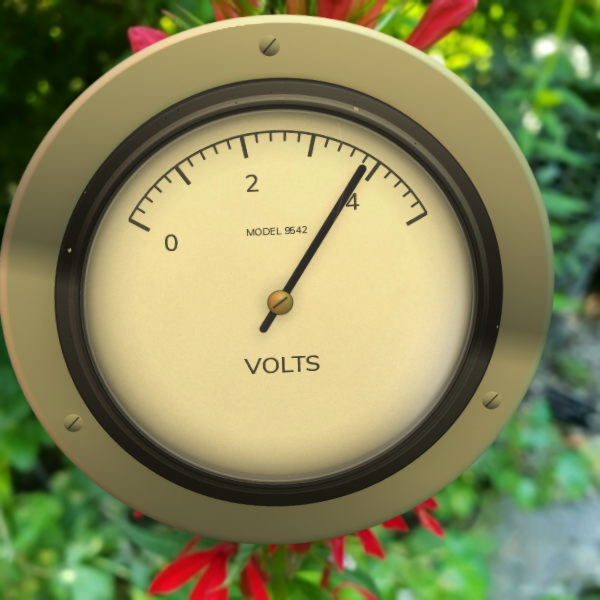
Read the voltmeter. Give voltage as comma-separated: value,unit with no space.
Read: 3.8,V
